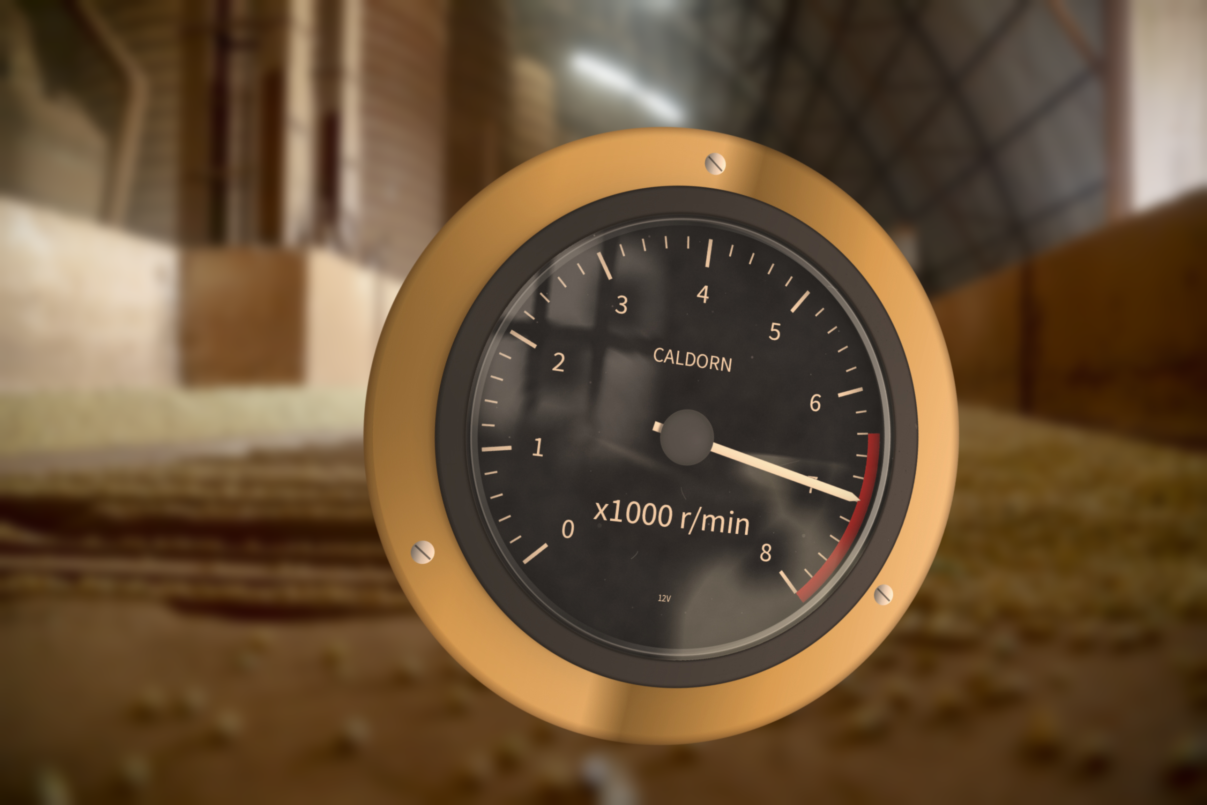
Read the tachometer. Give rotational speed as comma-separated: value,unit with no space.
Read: 7000,rpm
